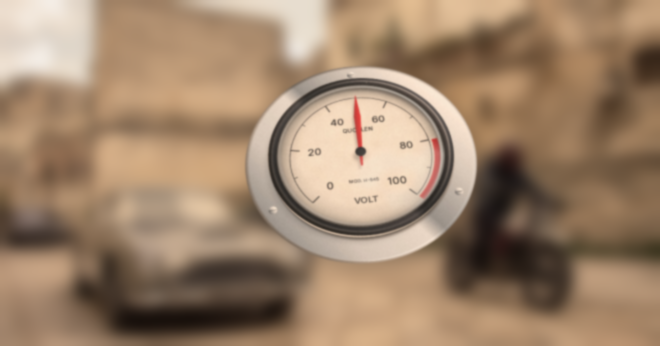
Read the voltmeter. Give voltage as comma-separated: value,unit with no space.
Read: 50,V
